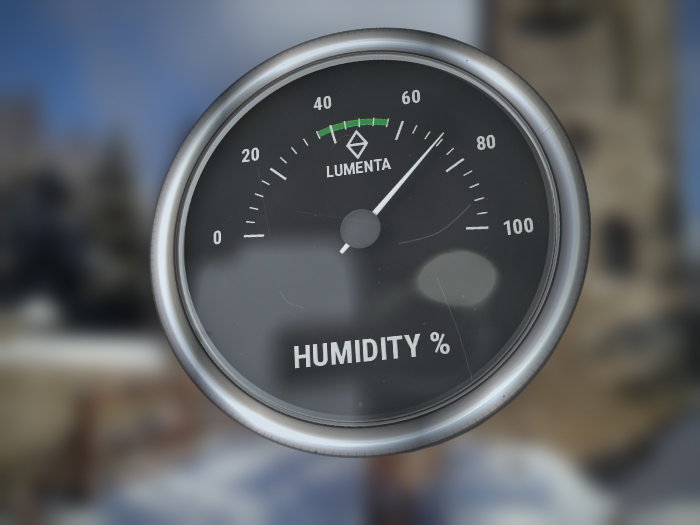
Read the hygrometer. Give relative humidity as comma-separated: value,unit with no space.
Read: 72,%
